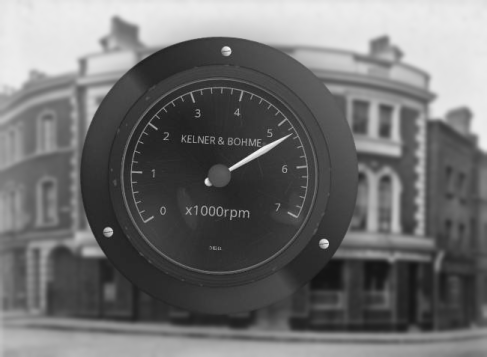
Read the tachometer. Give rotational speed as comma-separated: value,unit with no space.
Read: 5300,rpm
